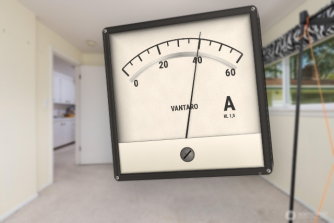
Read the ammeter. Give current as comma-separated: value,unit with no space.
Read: 40,A
